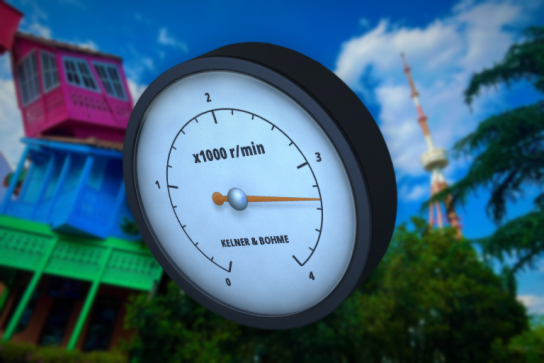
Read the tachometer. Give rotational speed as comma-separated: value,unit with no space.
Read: 3300,rpm
